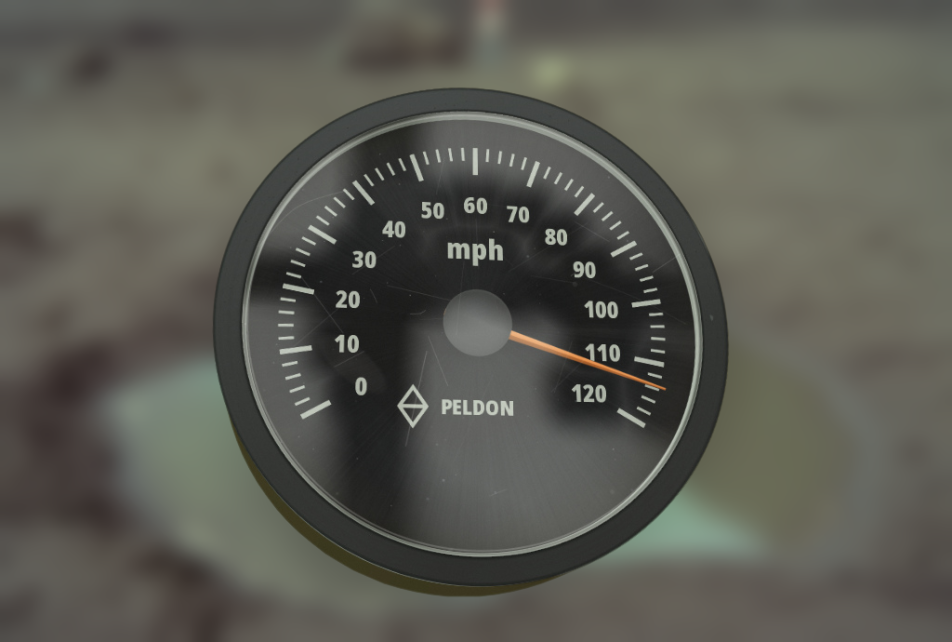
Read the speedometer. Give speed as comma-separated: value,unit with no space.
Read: 114,mph
